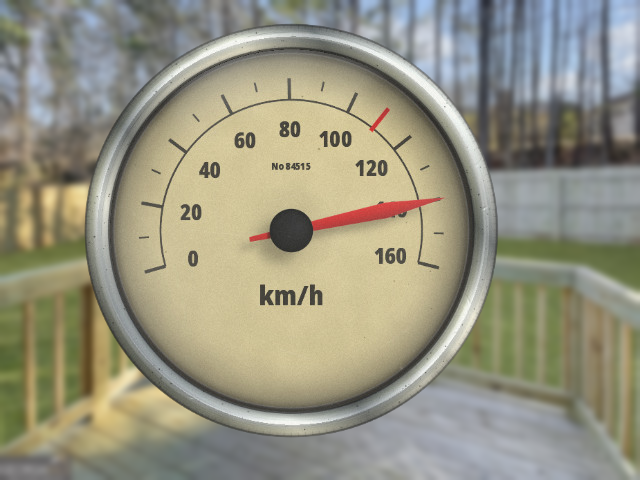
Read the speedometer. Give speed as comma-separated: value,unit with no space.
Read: 140,km/h
